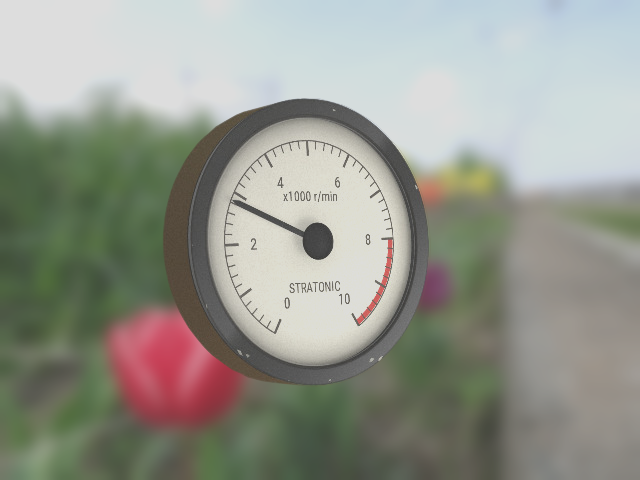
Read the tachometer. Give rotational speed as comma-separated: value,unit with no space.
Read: 2800,rpm
